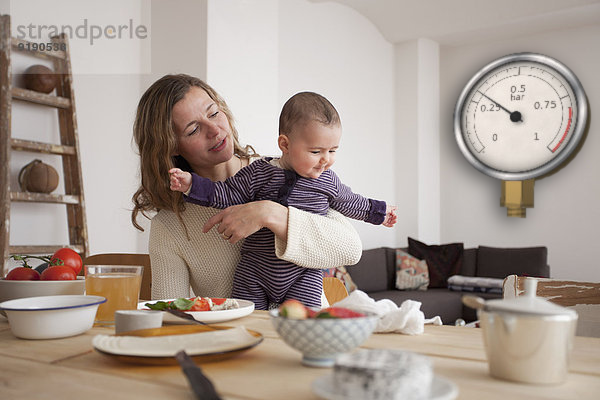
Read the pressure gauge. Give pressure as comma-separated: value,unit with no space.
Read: 0.3,bar
